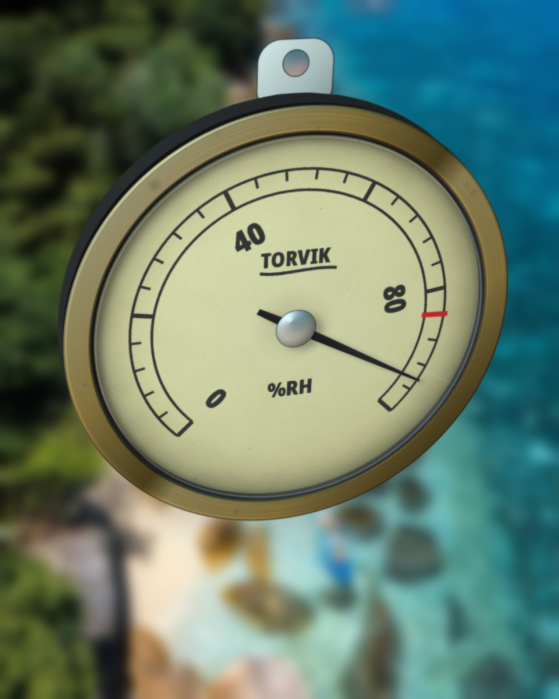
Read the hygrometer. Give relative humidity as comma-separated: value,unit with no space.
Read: 94,%
